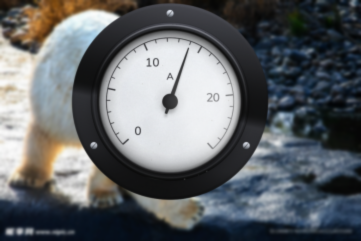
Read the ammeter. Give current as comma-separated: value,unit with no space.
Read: 14,A
